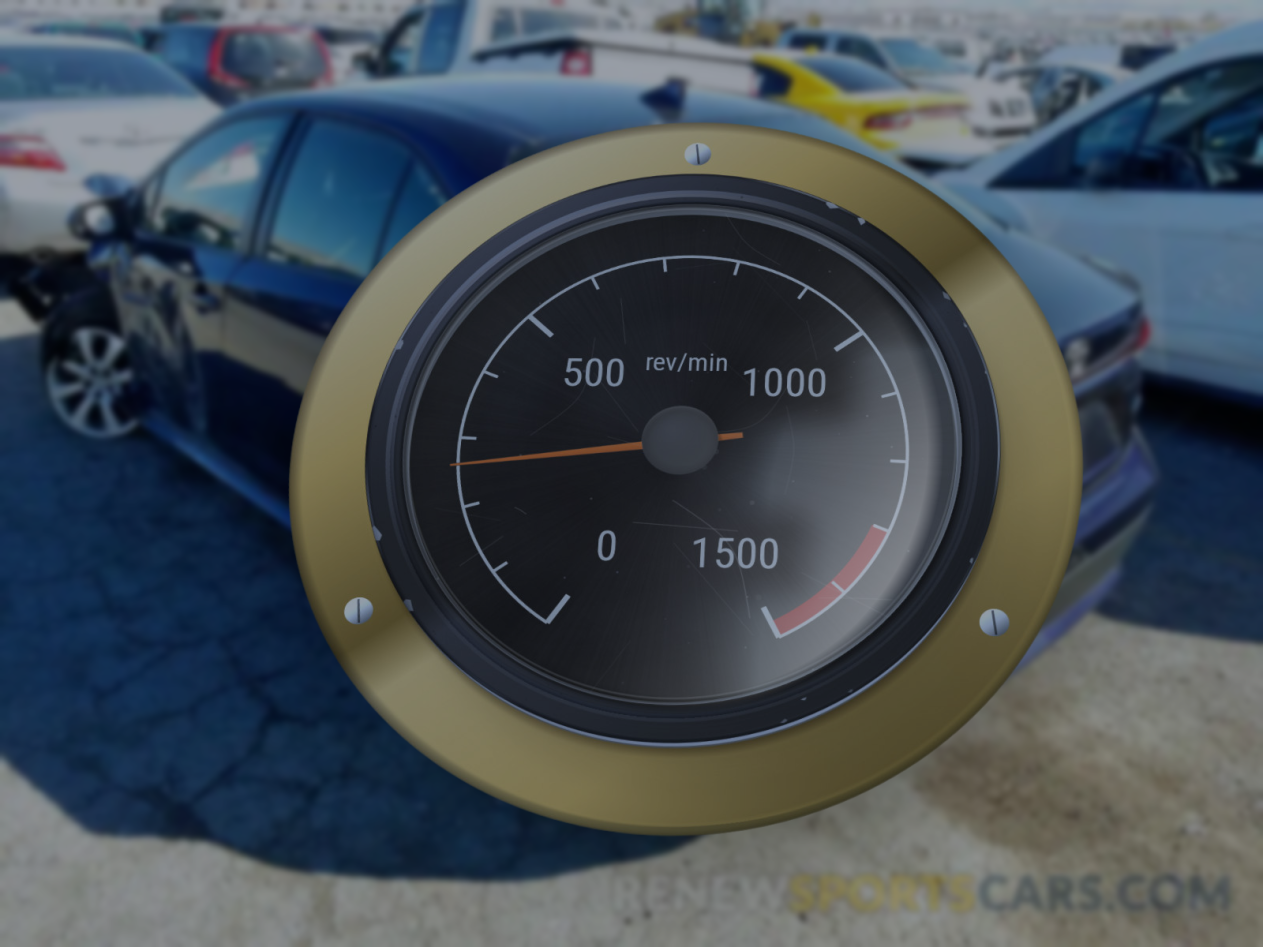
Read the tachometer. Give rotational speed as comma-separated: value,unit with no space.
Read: 250,rpm
